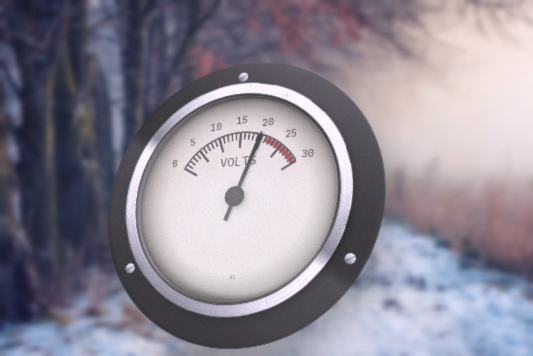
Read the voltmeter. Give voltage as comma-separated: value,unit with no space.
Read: 20,V
